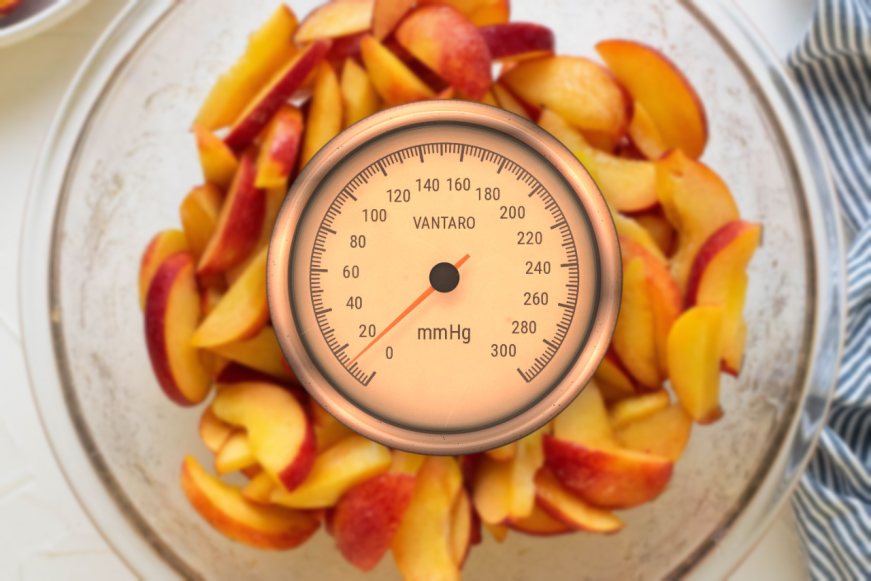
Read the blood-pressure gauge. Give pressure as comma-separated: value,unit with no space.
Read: 12,mmHg
